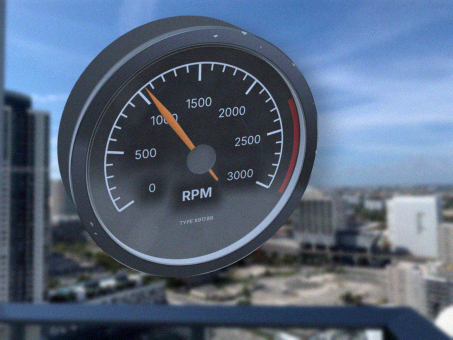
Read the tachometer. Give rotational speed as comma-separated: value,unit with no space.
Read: 1050,rpm
